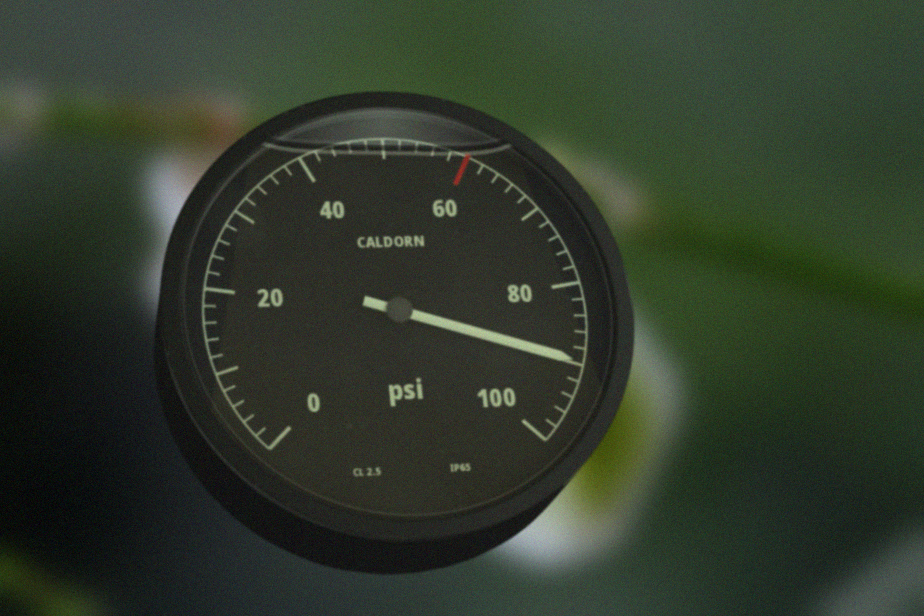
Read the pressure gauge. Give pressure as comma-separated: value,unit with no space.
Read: 90,psi
